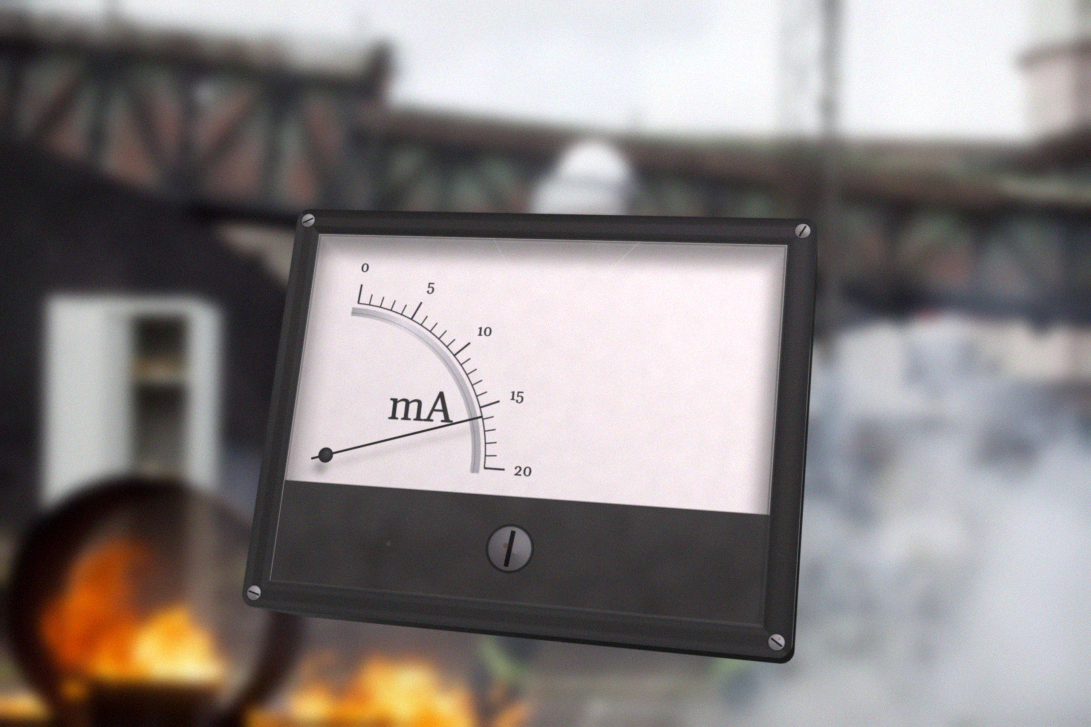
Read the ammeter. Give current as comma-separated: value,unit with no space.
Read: 16,mA
